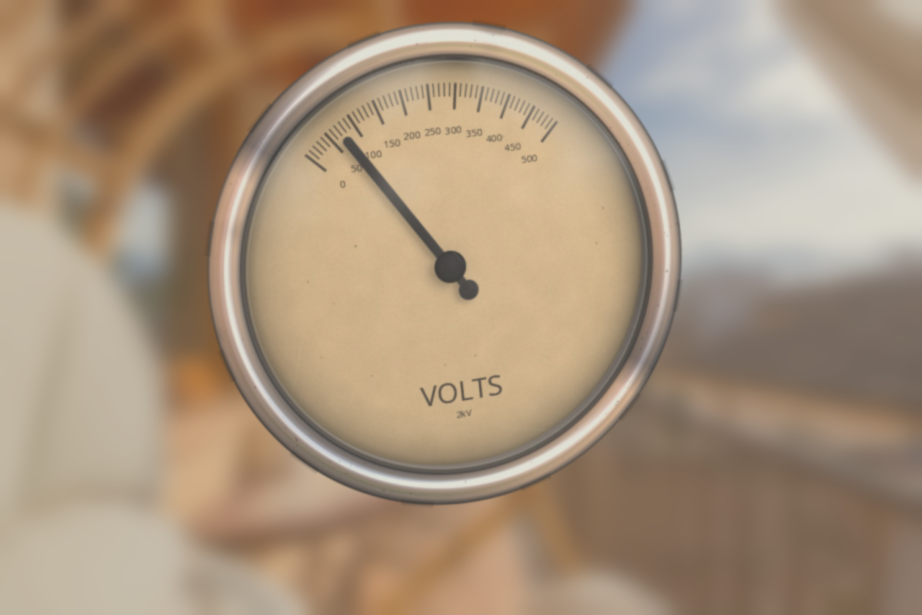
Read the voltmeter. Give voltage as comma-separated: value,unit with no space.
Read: 70,V
